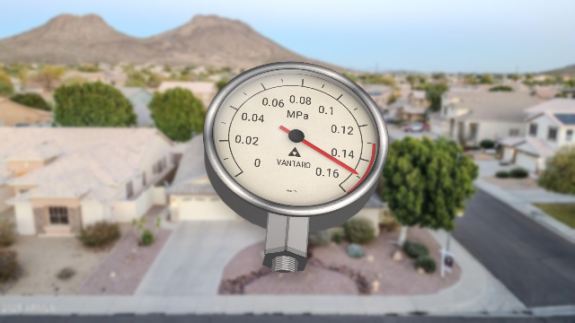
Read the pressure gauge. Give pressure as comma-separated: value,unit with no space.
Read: 0.15,MPa
